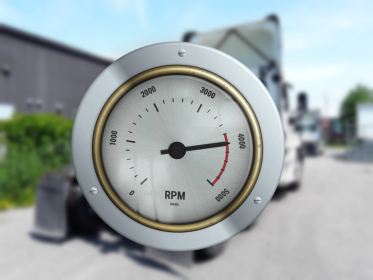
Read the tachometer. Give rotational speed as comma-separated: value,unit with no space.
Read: 4000,rpm
